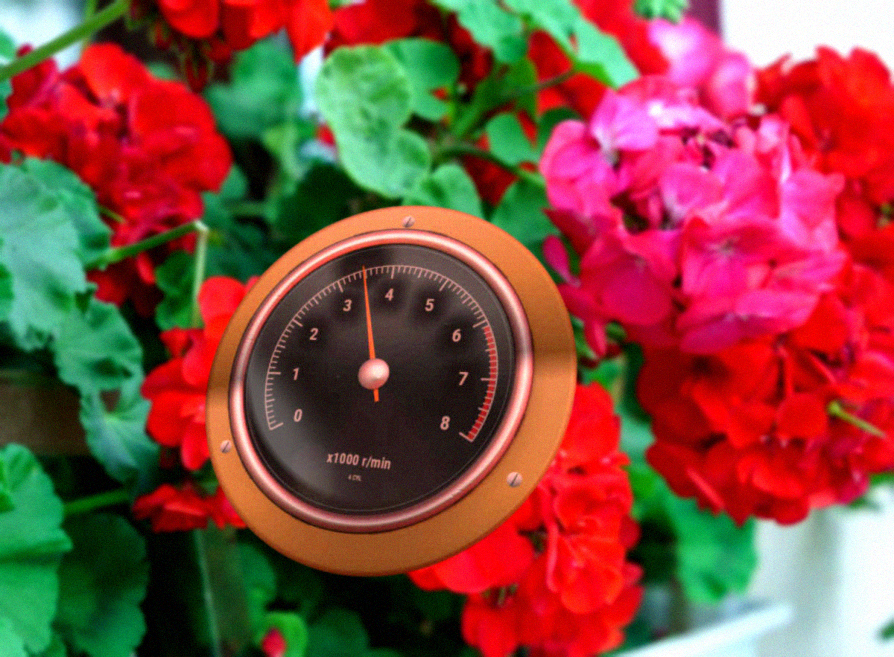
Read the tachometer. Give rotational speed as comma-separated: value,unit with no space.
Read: 3500,rpm
